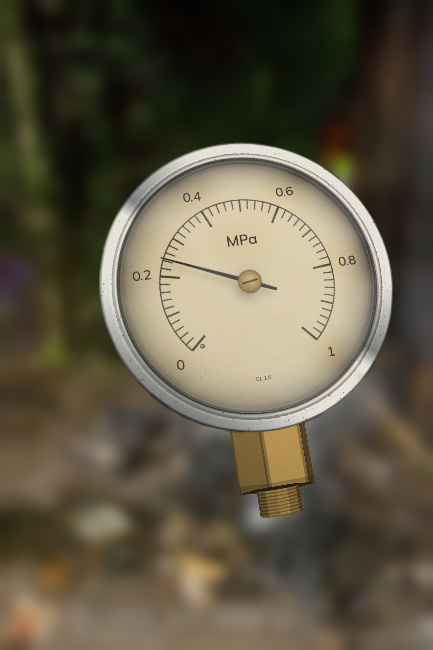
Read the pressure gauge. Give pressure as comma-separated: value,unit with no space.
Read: 0.24,MPa
